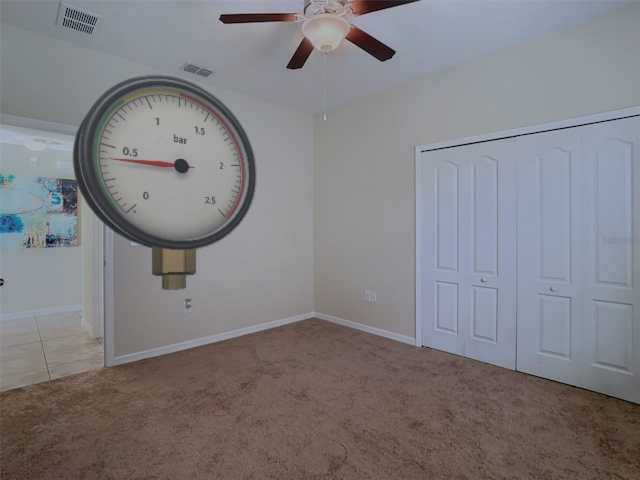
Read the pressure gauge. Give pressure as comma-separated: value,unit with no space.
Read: 0.4,bar
